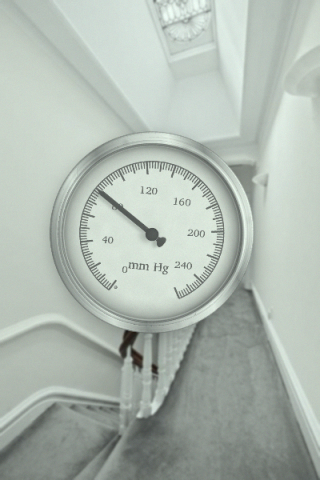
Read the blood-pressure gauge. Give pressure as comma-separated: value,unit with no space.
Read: 80,mmHg
